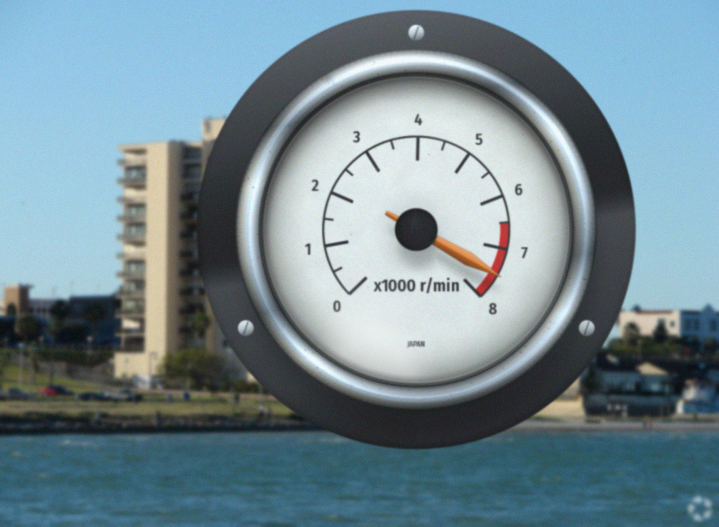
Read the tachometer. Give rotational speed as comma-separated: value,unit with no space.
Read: 7500,rpm
